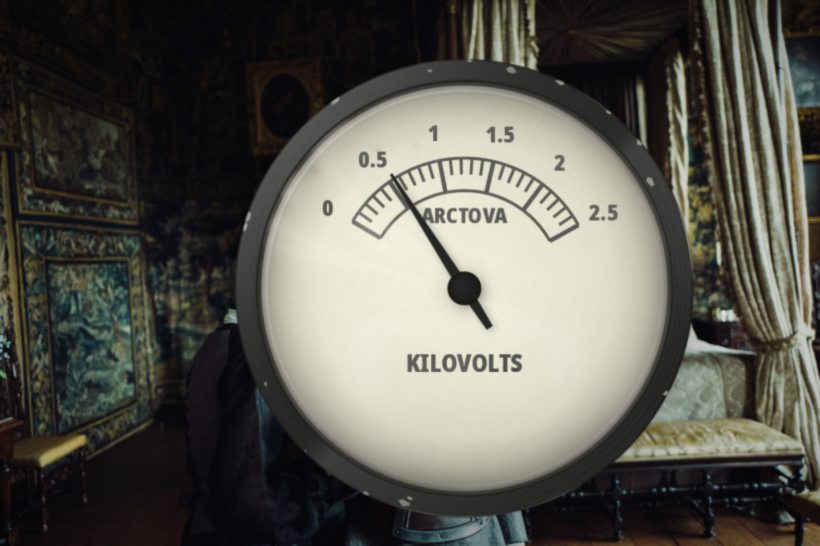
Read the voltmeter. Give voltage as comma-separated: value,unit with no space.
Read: 0.55,kV
